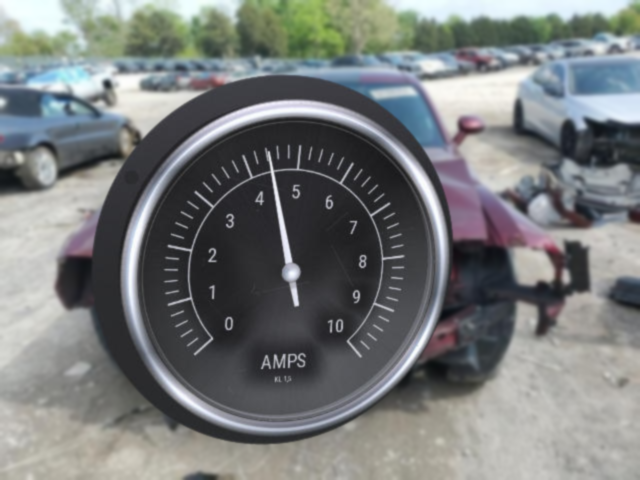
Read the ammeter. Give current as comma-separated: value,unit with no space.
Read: 4.4,A
